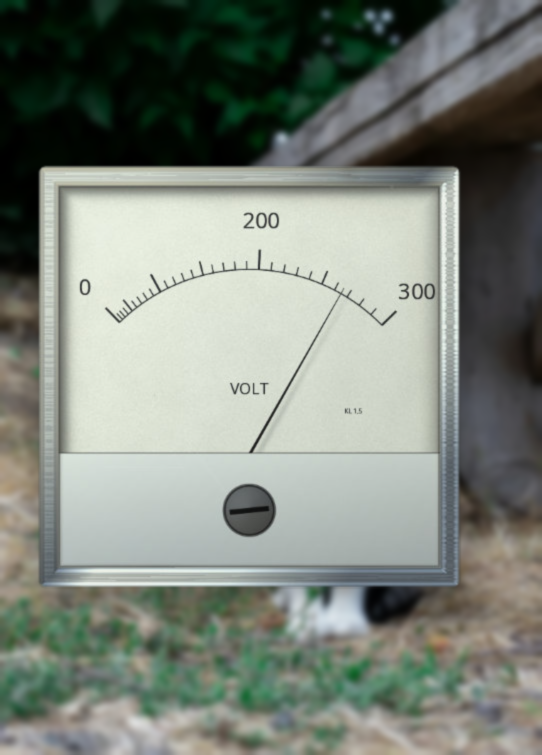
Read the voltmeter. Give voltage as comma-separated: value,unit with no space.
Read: 265,V
